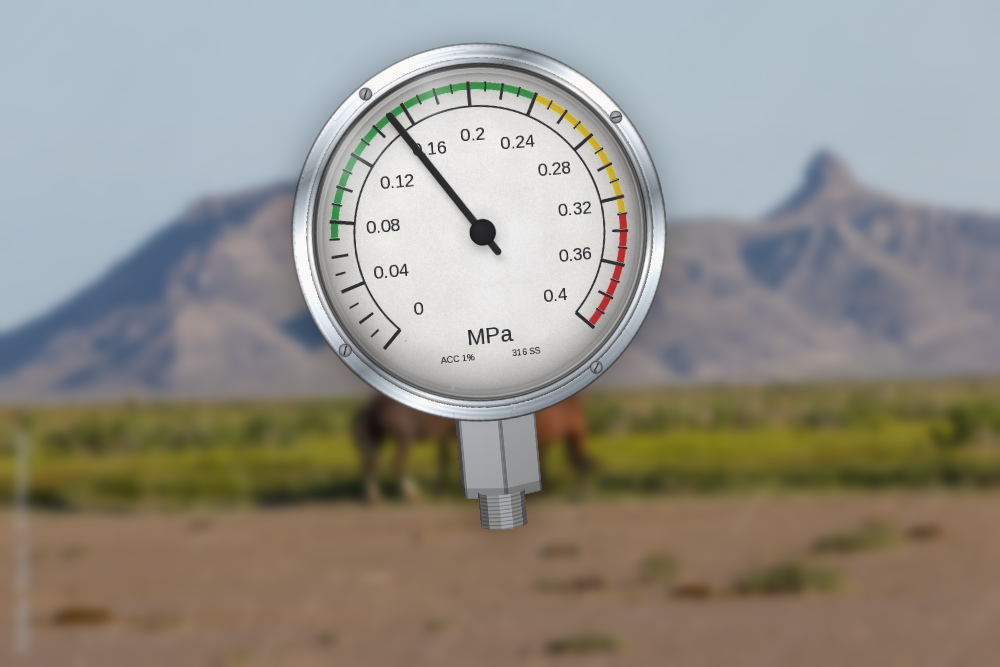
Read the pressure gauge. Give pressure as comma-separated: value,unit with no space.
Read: 0.15,MPa
